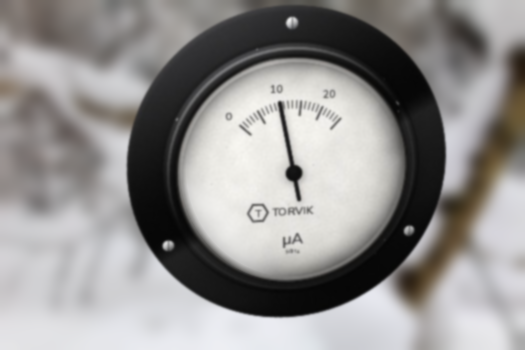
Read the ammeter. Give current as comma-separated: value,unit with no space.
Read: 10,µA
